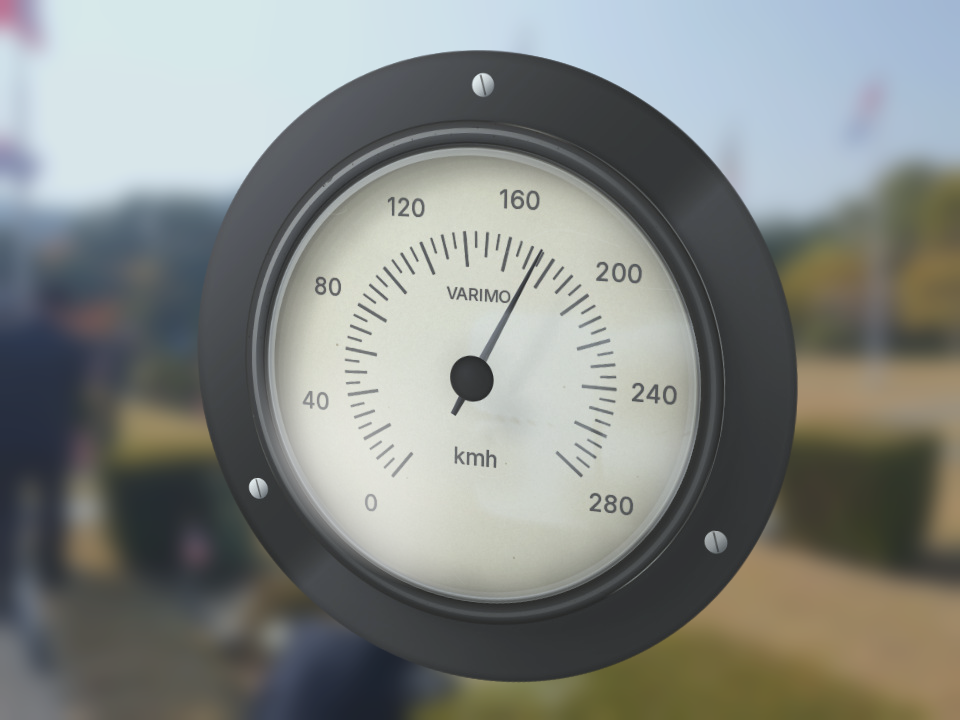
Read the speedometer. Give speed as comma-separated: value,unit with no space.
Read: 175,km/h
